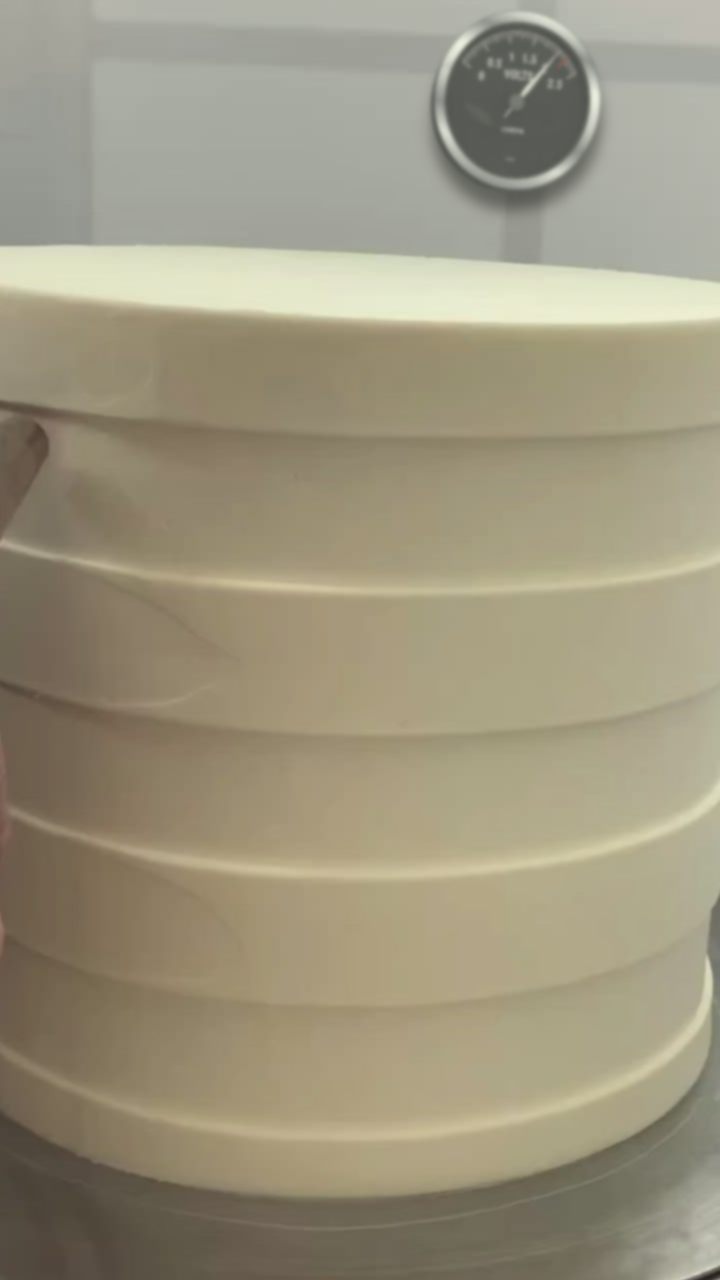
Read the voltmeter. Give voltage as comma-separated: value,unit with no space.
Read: 2,V
